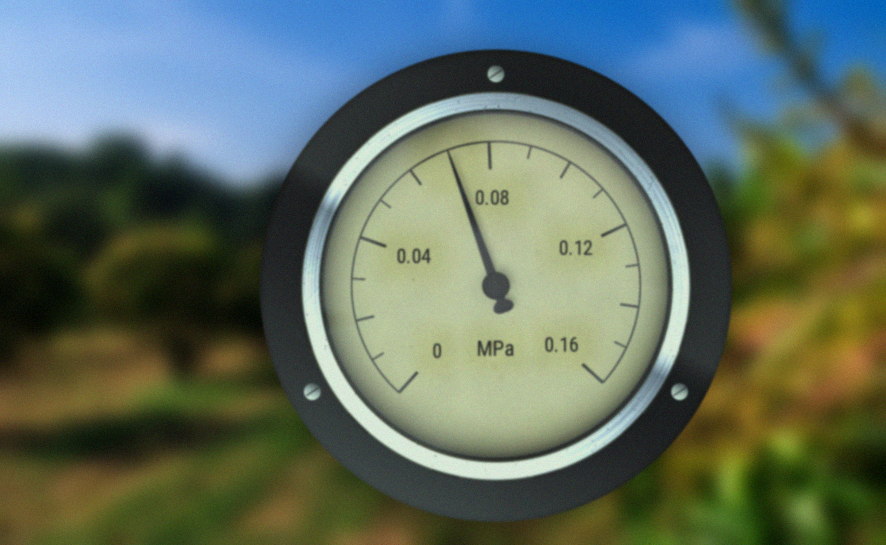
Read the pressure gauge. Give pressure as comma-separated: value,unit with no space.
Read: 0.07,MPa
